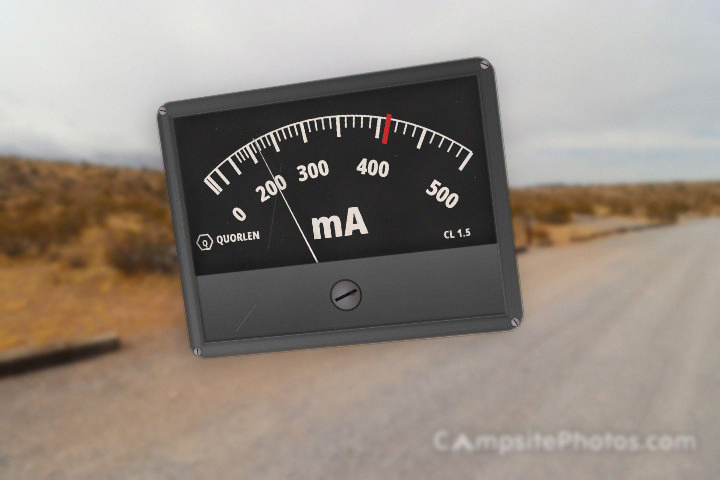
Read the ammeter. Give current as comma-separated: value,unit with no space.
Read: 220,mA
